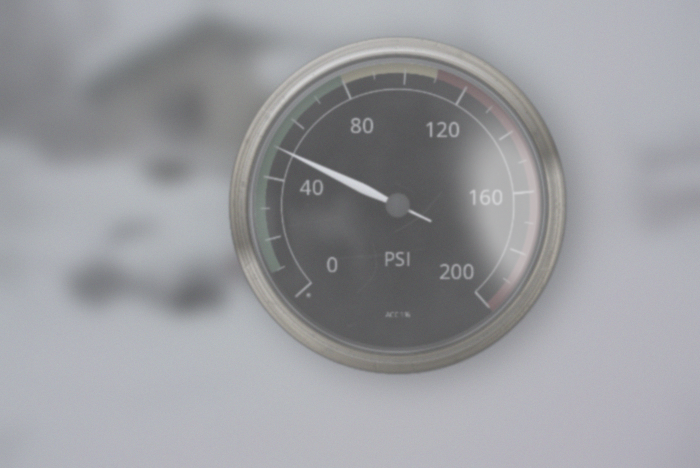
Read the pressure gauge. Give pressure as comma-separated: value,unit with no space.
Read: 50,psi
